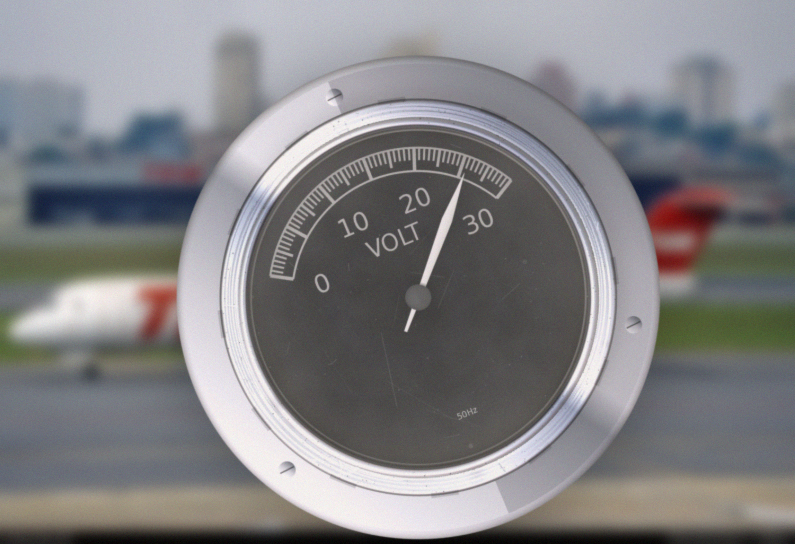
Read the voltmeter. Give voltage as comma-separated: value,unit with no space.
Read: 25.5,V
